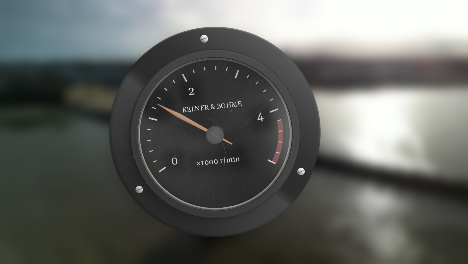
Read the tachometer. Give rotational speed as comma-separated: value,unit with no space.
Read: 1300,rpm
